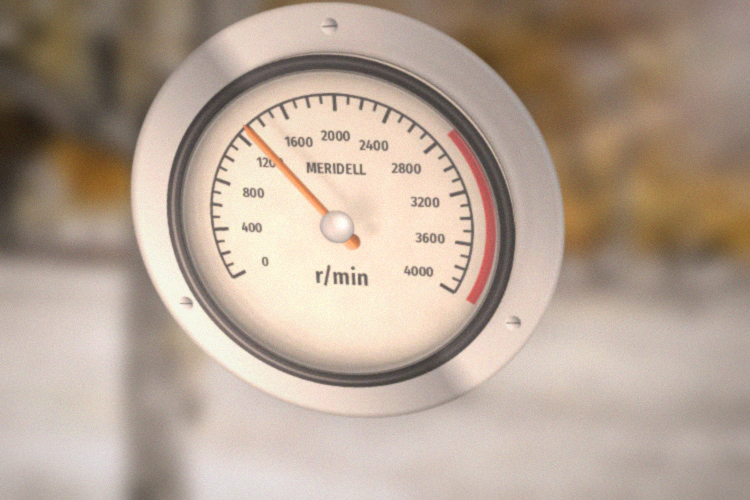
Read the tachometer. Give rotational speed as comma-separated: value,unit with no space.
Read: 1300,rpm
